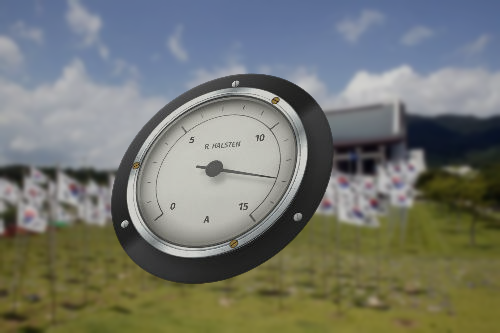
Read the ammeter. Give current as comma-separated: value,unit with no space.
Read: 13,A
